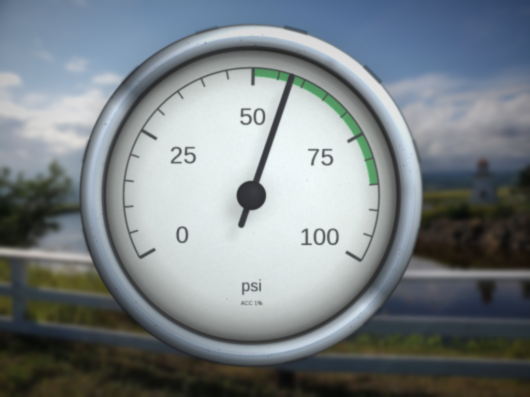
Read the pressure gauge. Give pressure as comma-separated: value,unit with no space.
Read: 57.5,psi
